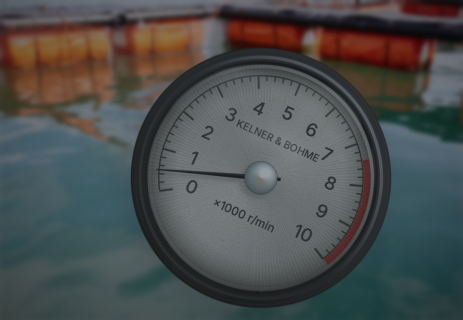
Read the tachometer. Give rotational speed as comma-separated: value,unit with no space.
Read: 500,rpm
